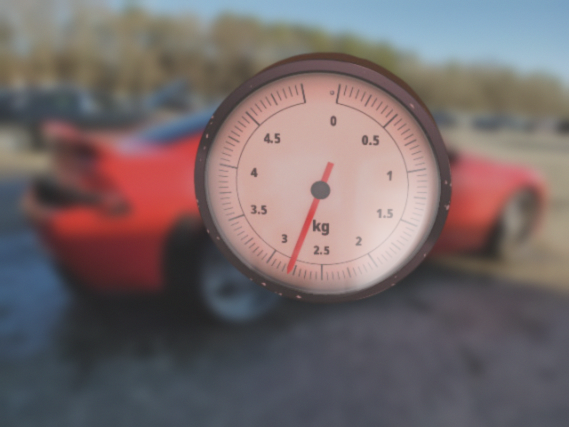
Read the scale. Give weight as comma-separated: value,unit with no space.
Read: 2.8,kg
